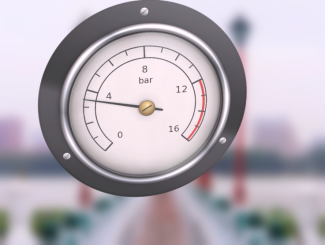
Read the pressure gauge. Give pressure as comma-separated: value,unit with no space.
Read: 3.5,bar
